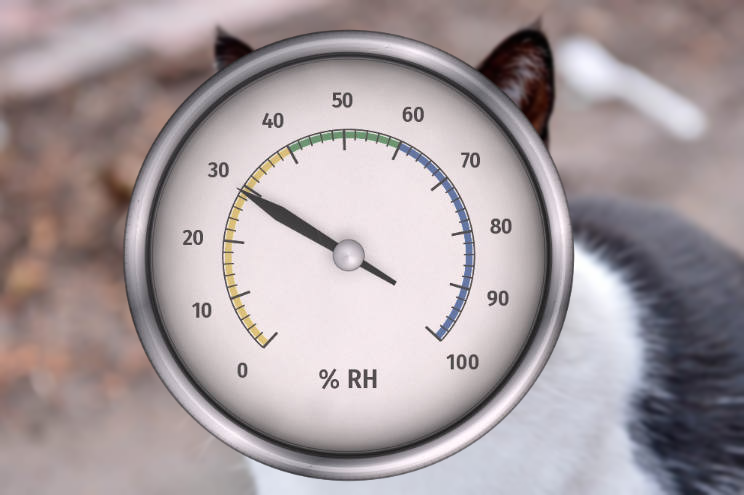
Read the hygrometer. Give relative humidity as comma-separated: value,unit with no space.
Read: 29,%
